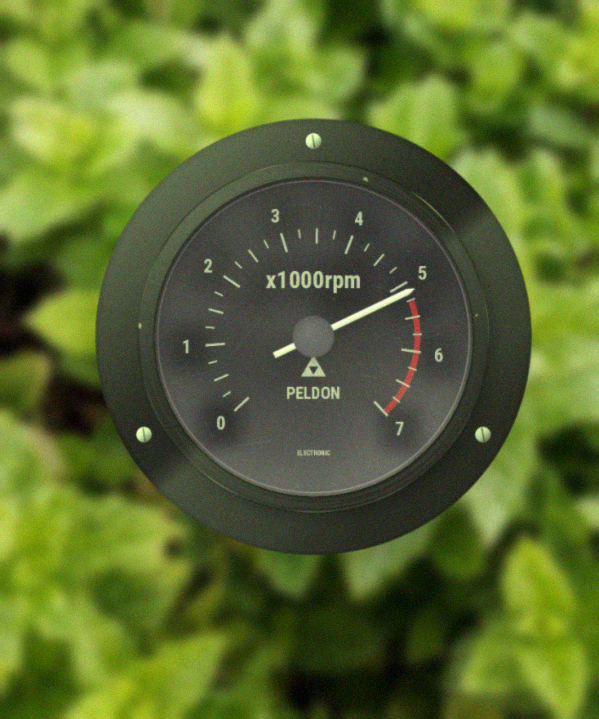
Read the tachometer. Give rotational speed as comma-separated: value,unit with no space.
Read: 5125,rpm
